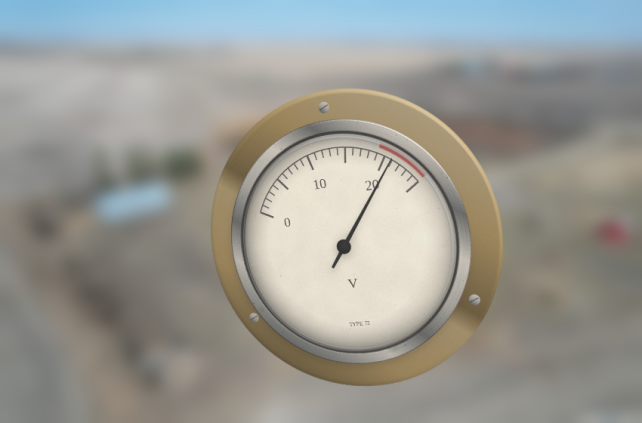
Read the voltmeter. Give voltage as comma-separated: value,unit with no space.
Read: 21,V
